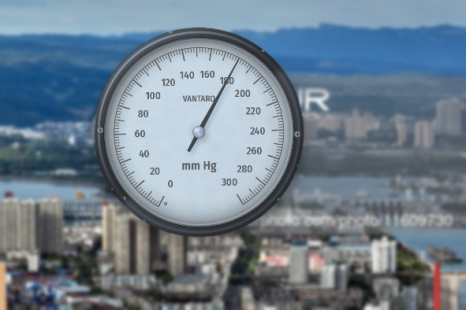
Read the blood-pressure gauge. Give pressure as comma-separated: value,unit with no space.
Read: 180,mmHg
